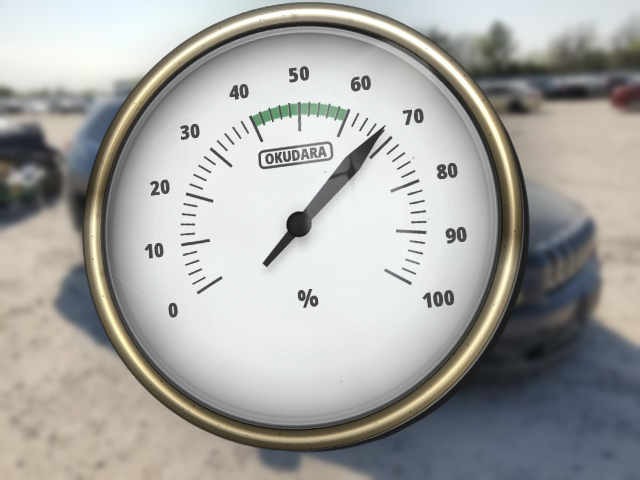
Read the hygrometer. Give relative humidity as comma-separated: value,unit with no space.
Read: 68,%
